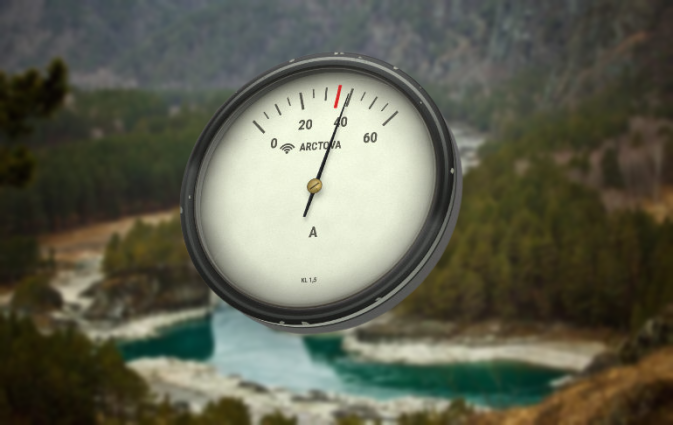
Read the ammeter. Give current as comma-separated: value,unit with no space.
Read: 40,A
